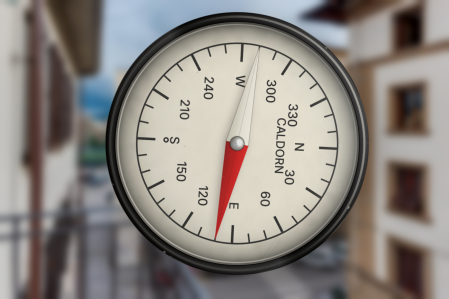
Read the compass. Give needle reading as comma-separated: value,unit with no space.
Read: 100,°
